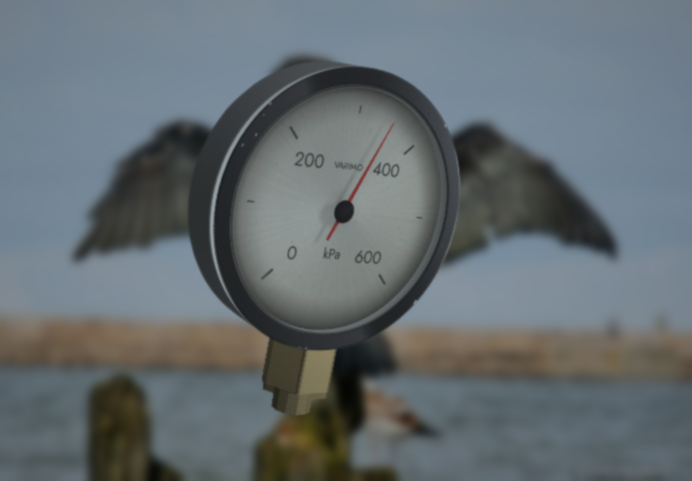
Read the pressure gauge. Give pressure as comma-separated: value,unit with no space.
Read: 350,kPa
